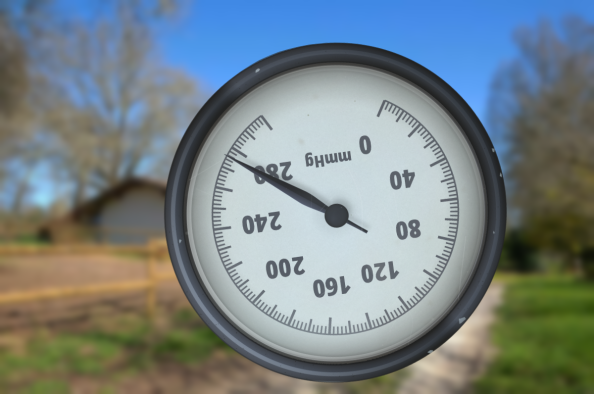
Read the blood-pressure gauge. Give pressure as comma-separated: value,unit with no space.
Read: 276,mmHg
